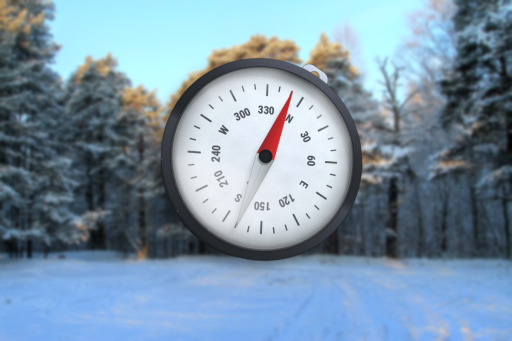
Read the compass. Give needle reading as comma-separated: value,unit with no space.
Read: 350,°
